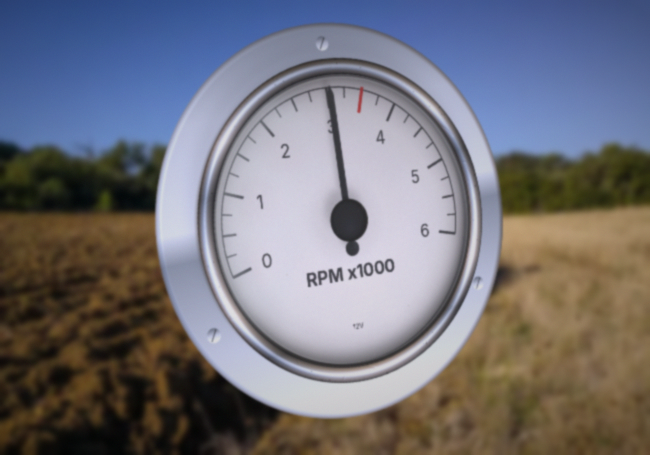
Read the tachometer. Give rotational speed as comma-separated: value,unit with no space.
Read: 3000,rpm
